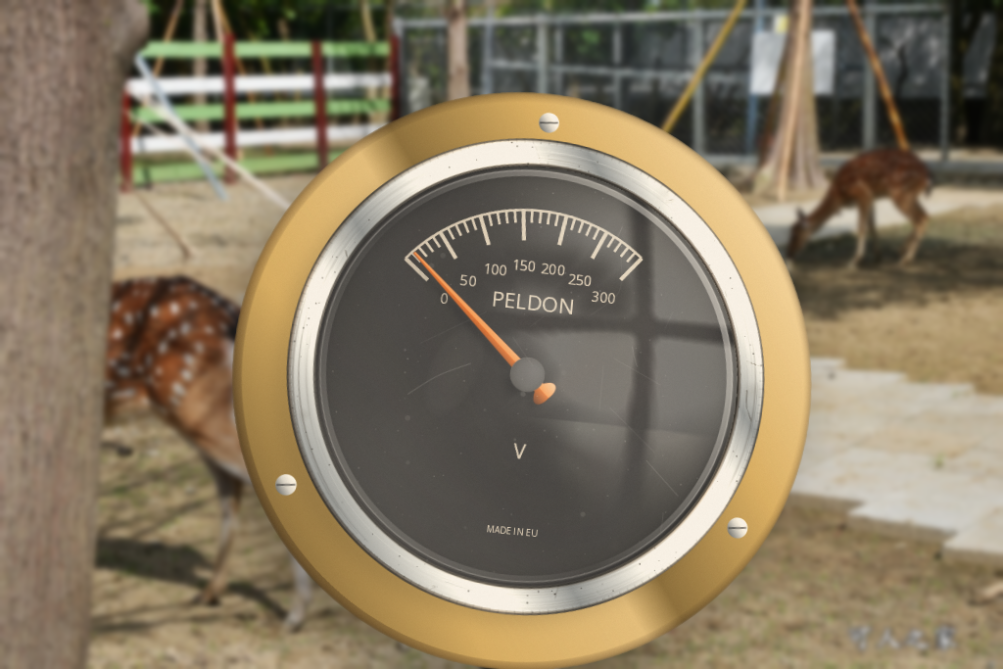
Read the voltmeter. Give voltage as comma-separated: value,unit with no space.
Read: 10,V
